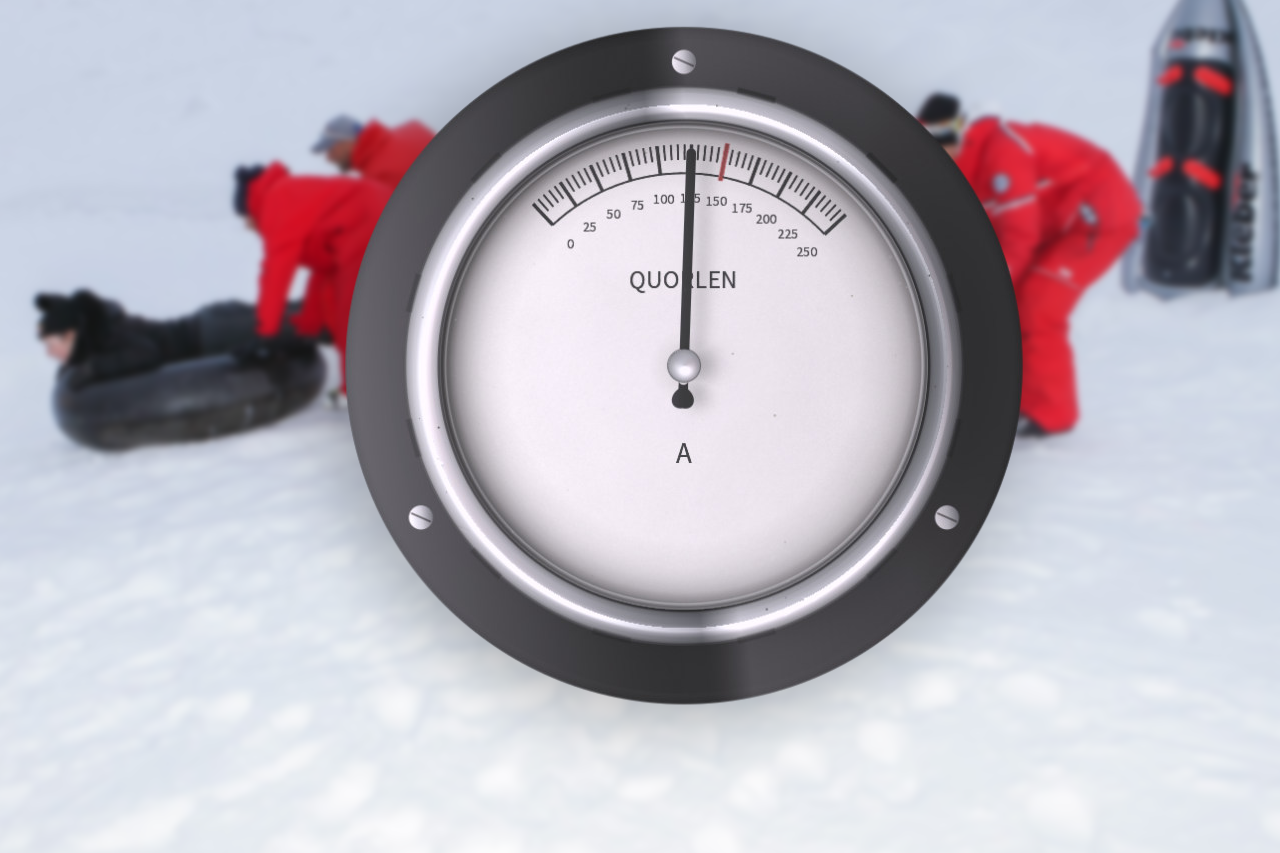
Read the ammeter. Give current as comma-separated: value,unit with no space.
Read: 125,A
